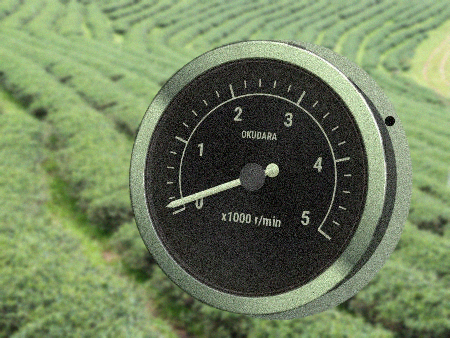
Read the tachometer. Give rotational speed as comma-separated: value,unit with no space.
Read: 100,rpm
